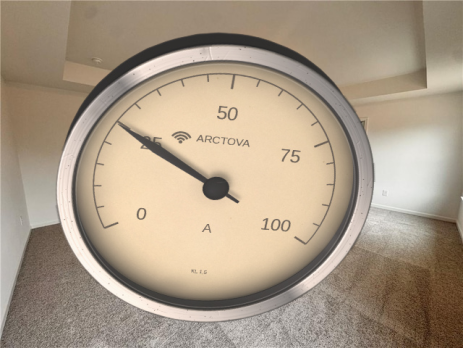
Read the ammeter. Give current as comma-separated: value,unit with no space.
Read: 25,A
